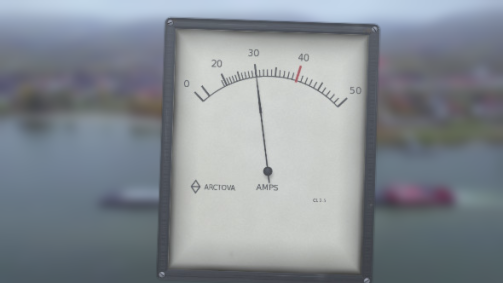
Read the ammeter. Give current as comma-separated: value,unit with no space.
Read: 30,A
